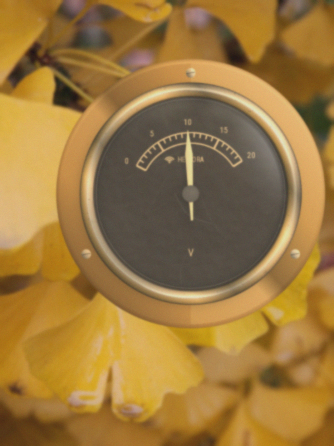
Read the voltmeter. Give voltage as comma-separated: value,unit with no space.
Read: 10,V
